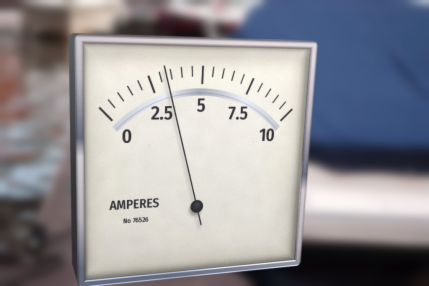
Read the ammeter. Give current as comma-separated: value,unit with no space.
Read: 3.25,A
